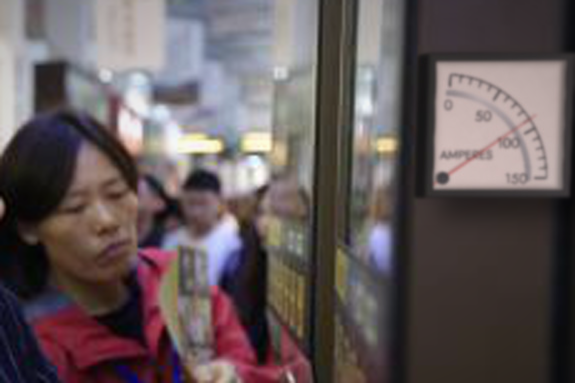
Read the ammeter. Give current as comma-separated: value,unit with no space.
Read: 90,A
